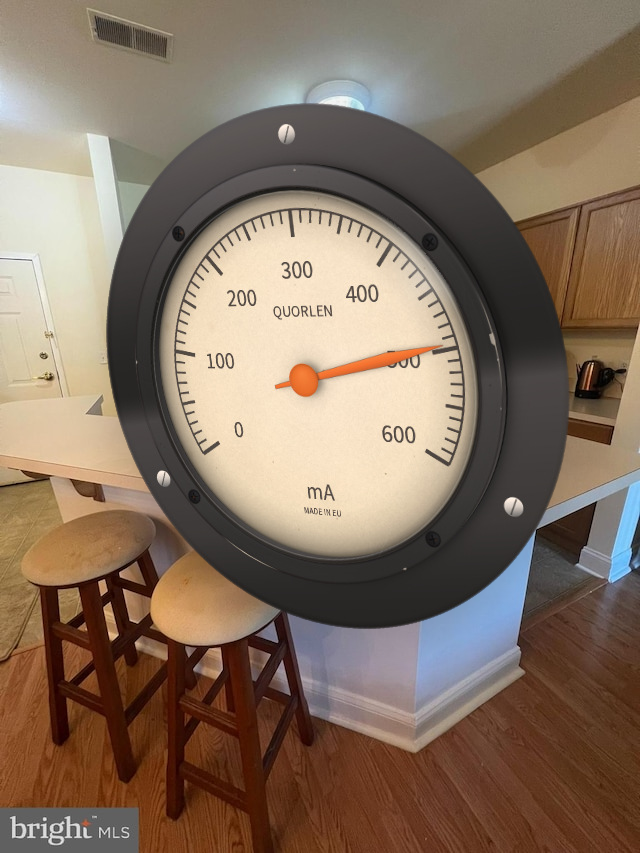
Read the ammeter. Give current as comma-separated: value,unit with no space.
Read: 495,mA
